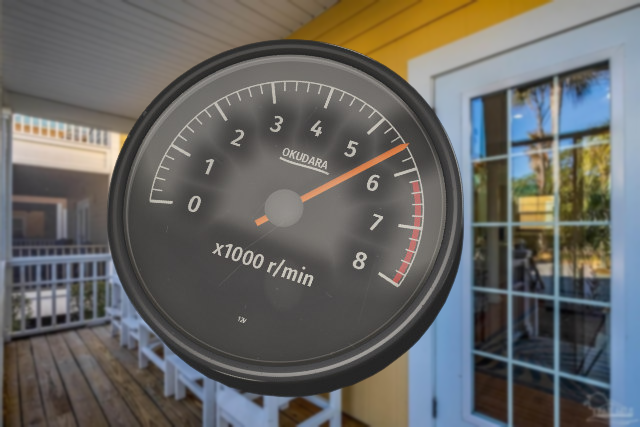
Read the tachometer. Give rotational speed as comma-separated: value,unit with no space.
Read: 5600,rpm
